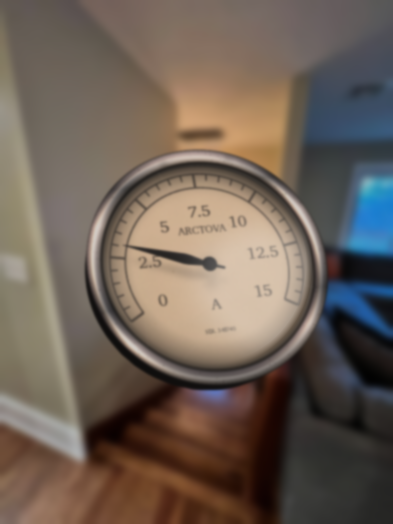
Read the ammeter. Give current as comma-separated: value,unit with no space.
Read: 3,A
